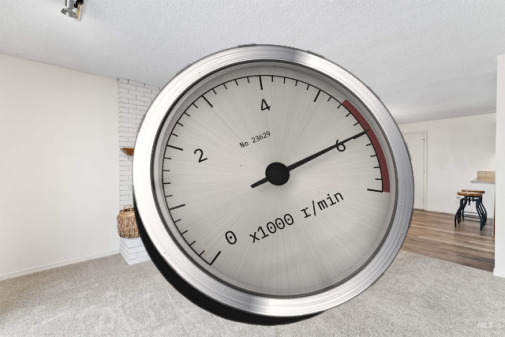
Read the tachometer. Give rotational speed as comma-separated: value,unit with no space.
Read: 6000,rpm
